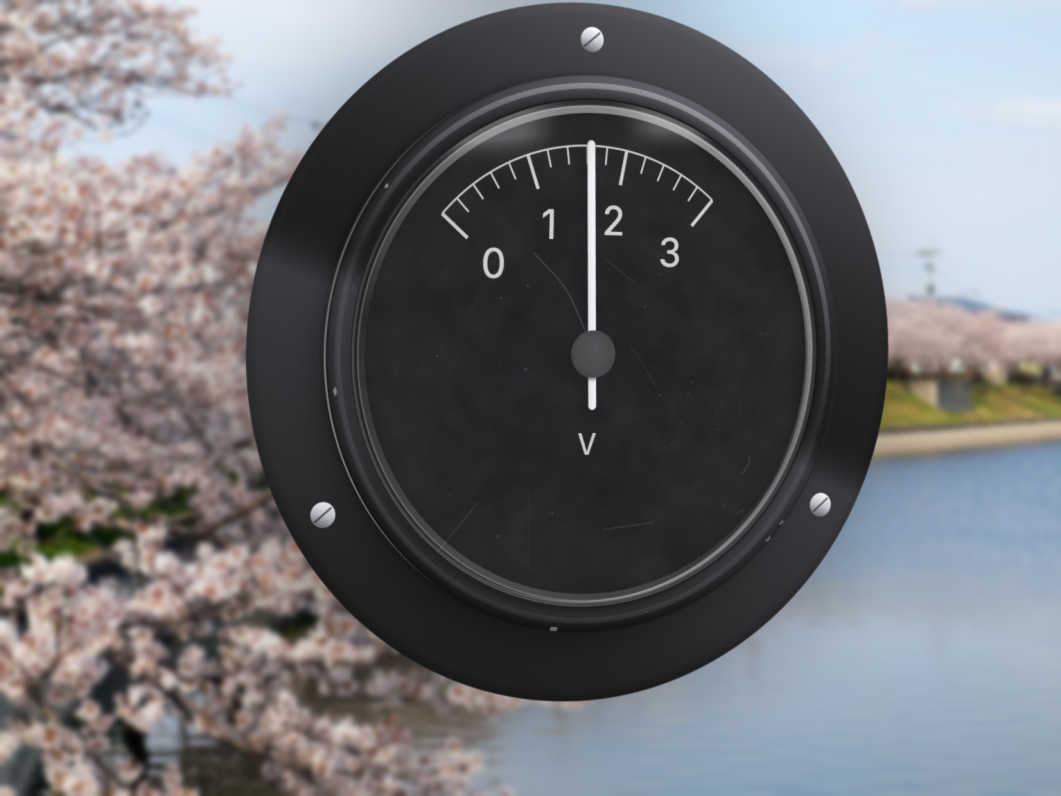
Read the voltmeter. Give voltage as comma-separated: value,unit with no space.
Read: 1.6,V
